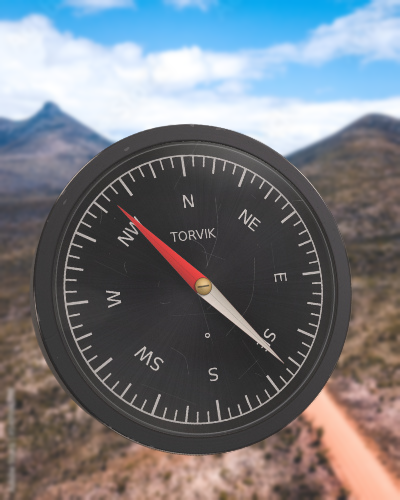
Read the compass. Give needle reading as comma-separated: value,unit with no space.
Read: 320,°
